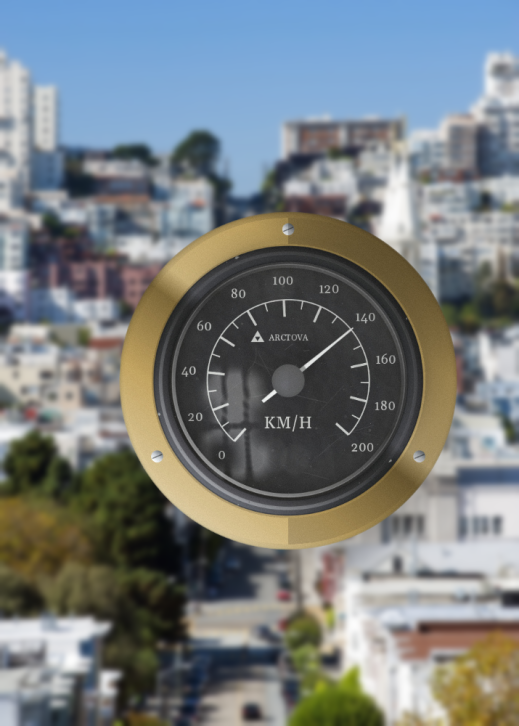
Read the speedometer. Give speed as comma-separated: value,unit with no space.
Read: 140,km/h
